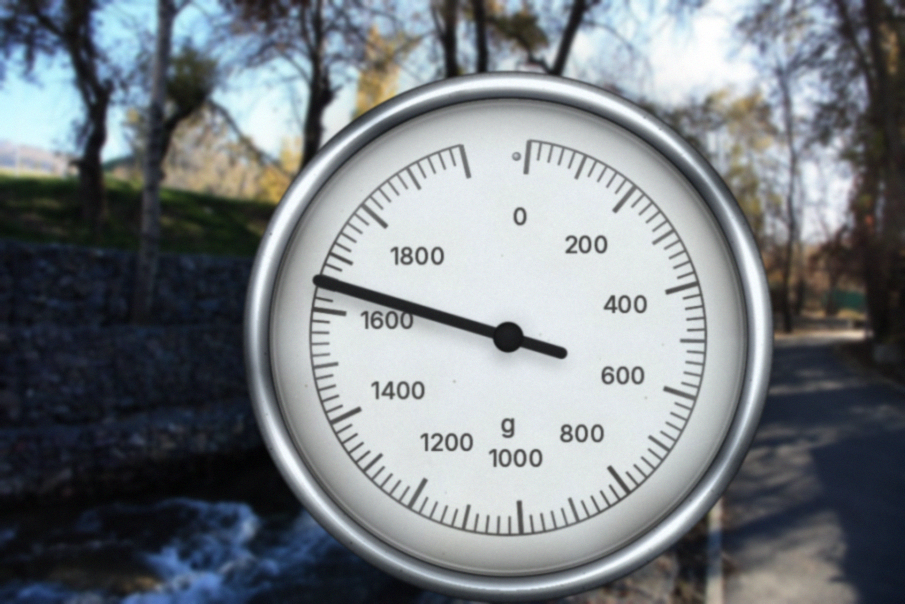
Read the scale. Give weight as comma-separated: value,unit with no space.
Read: 1650,g
